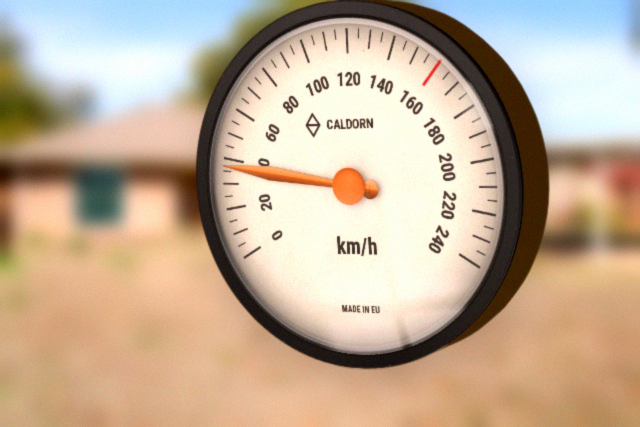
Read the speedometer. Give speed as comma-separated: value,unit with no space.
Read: 37.5,km/h
